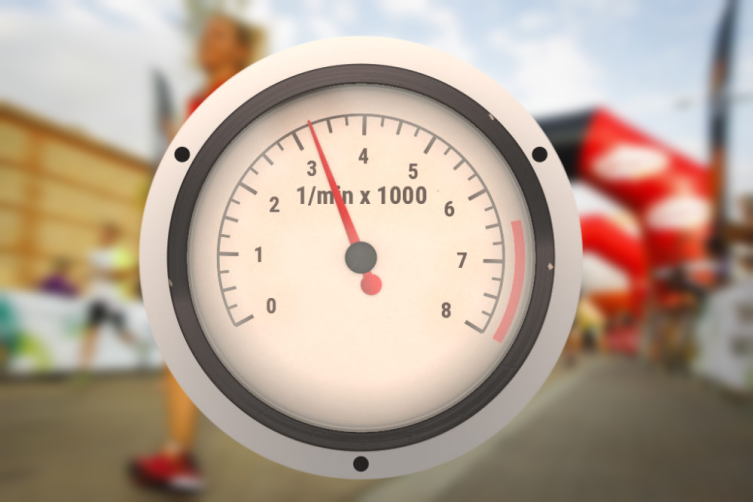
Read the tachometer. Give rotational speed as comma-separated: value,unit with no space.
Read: 3250,rpm
